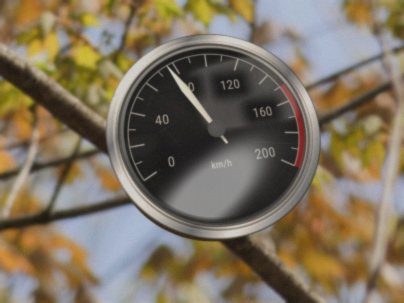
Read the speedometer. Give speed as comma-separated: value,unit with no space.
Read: 75,km/h
